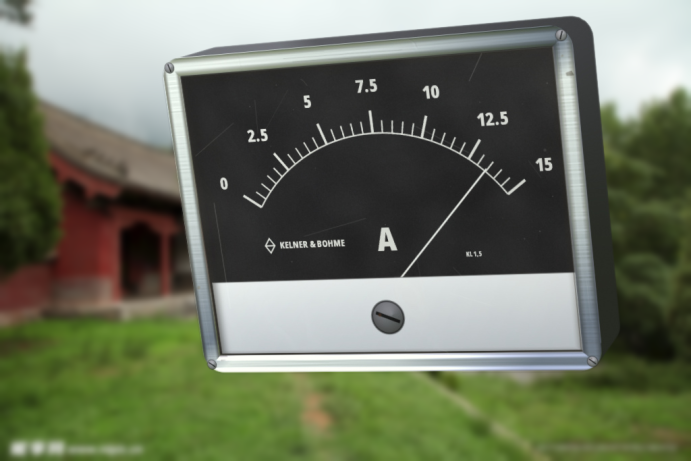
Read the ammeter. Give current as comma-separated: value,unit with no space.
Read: 13.5,A
